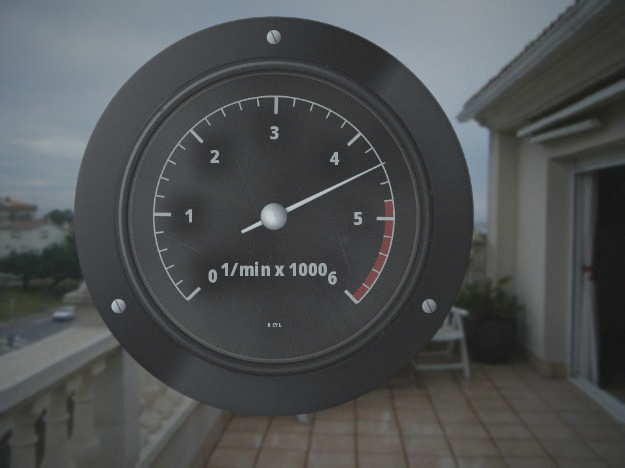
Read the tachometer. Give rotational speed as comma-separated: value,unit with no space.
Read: 4400,rpm
